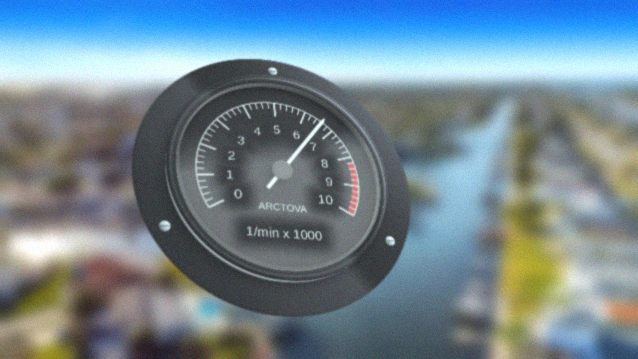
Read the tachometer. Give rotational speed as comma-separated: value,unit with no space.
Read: 6600,rpm
